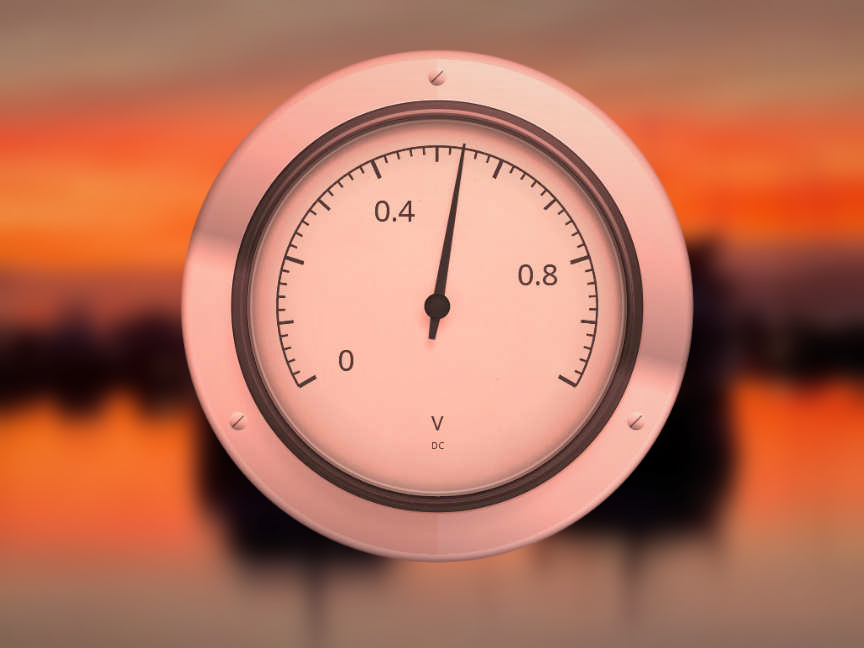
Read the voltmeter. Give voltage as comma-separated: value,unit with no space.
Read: 0.54,V
